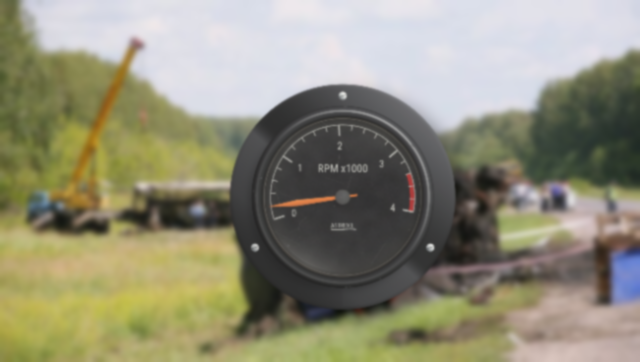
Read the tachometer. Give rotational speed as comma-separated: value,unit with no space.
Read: 200,rpm
